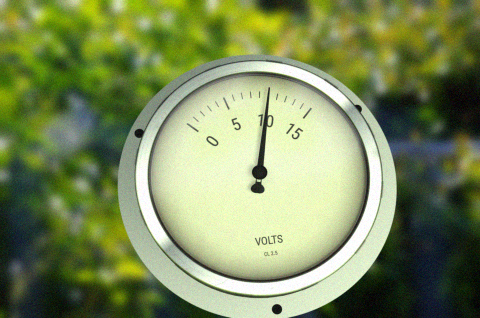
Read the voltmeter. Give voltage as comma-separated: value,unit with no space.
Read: 10,V
